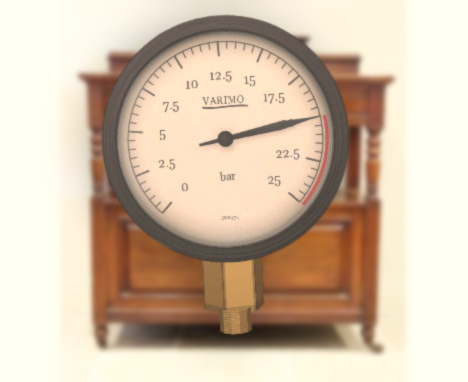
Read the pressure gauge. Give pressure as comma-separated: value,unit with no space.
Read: 20,bar
